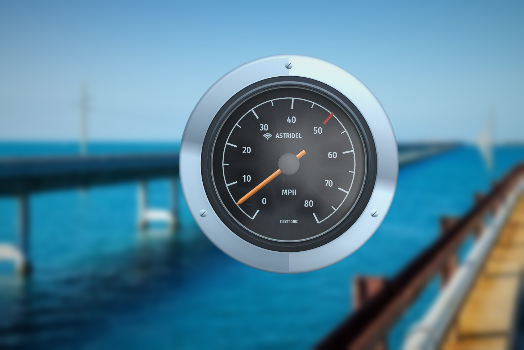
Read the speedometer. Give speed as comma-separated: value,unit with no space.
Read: 5,mph
